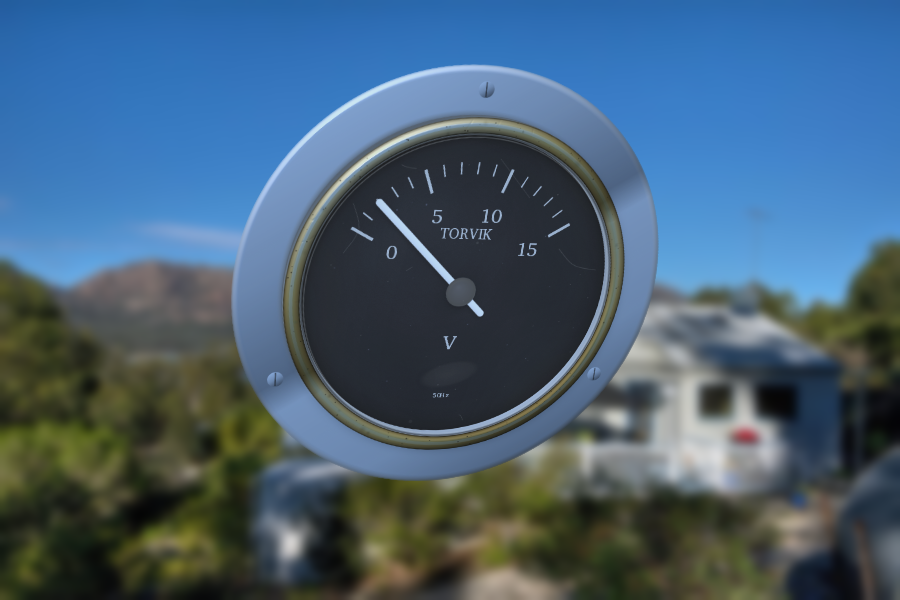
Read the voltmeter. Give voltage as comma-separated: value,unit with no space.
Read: 2,V
